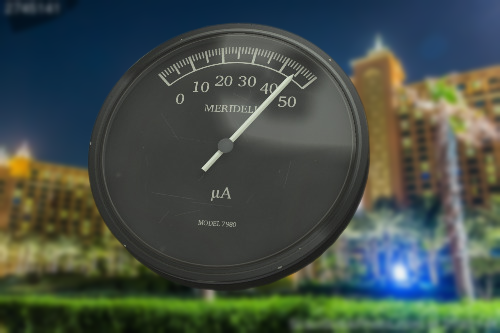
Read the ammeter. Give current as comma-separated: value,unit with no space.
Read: 45,µA
